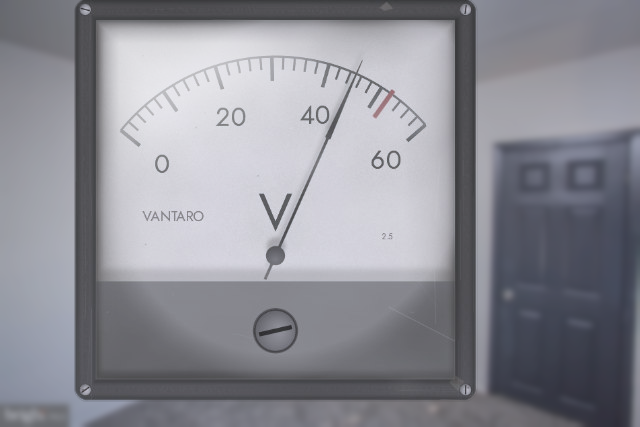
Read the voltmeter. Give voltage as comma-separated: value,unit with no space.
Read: 45,V
